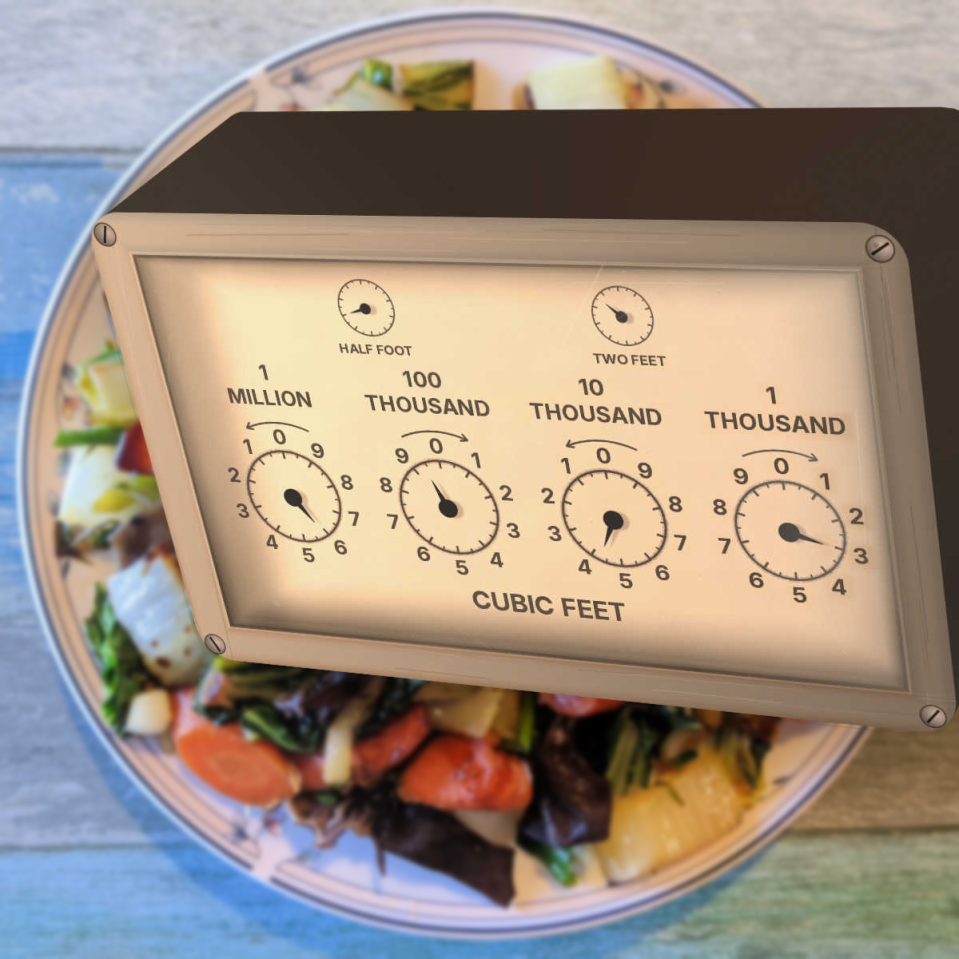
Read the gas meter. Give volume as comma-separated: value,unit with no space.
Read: 594300,ft³
